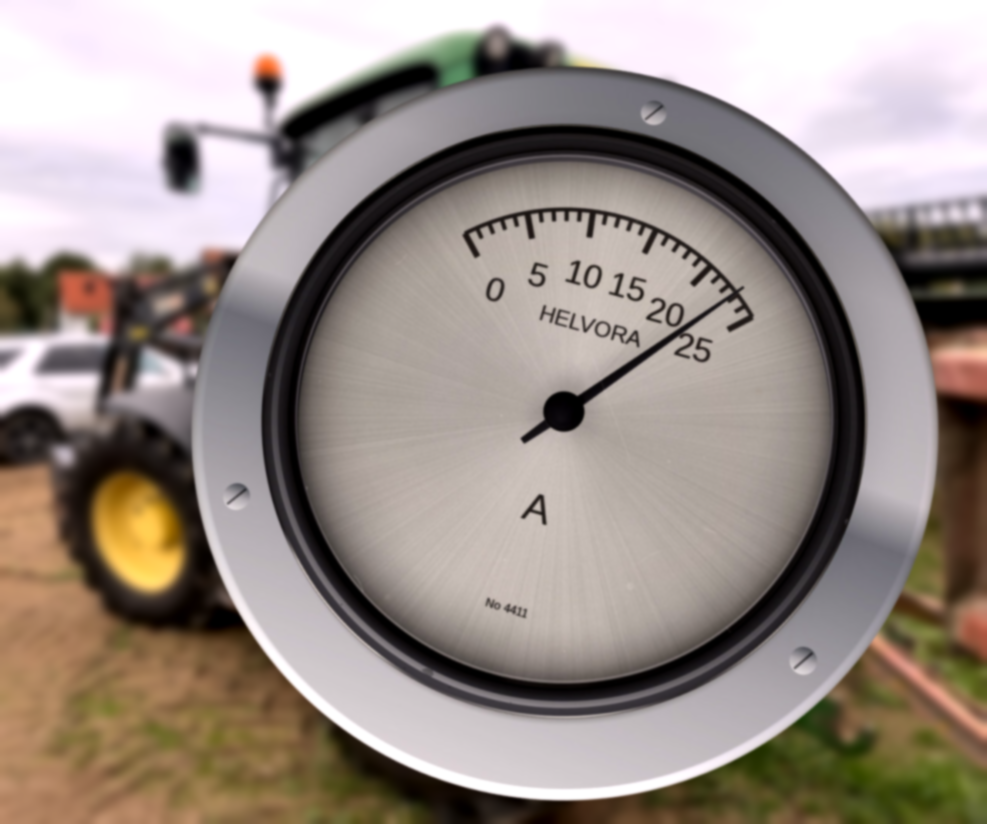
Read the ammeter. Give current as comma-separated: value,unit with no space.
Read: 23,A
